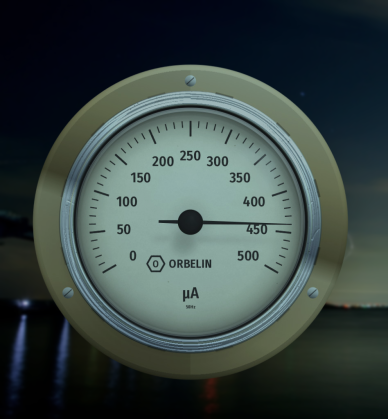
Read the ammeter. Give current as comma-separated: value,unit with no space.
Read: 440,µA
